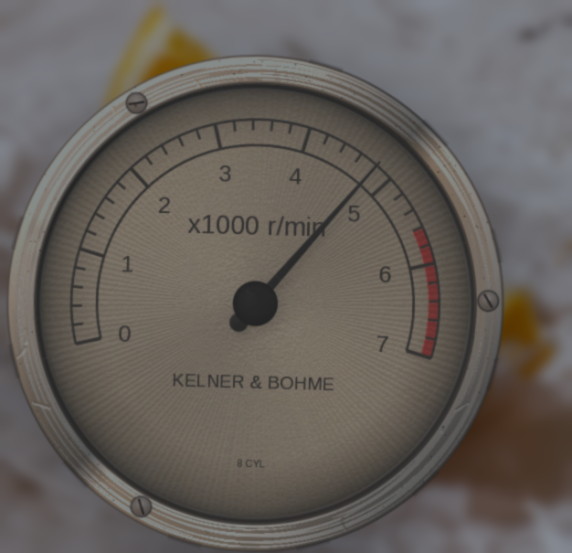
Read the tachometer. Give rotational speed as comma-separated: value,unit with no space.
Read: 4800,rpm
